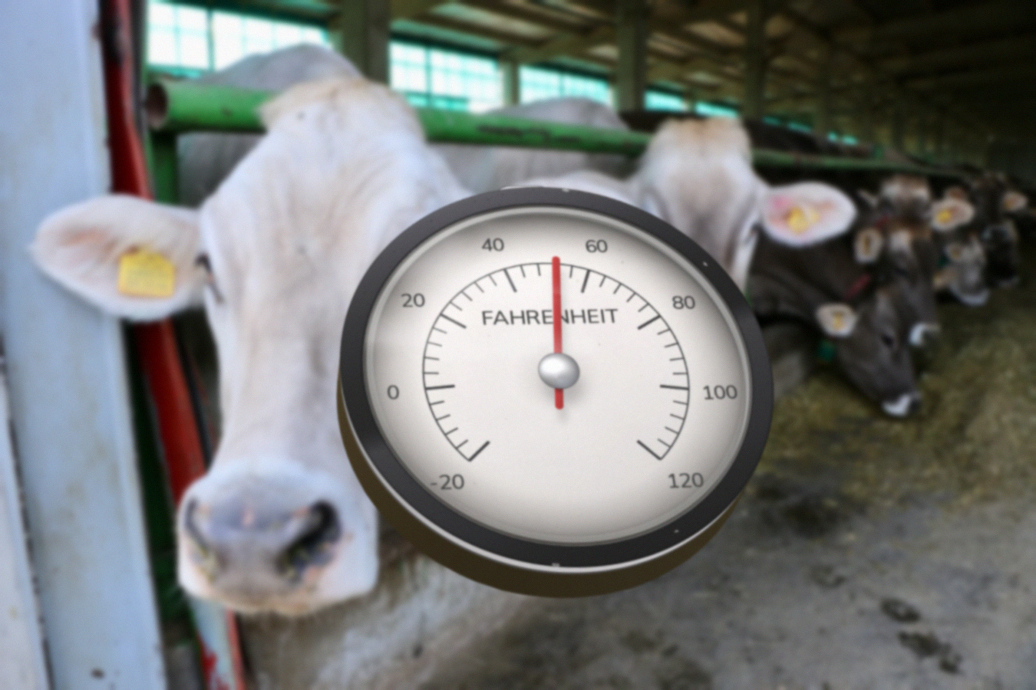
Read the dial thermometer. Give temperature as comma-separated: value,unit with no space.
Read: 52,°F
